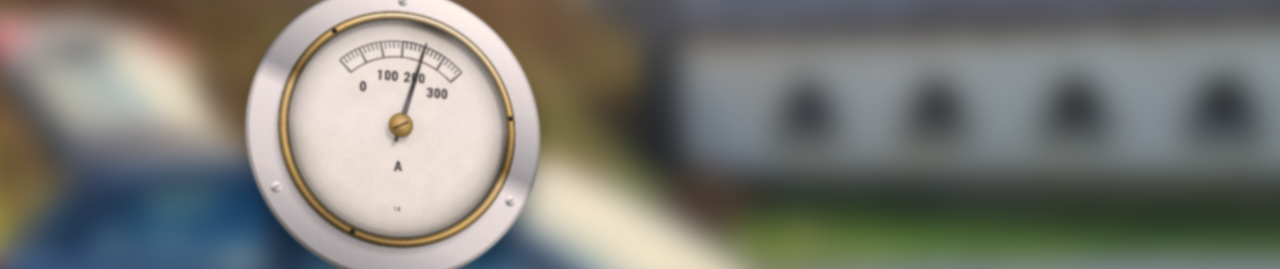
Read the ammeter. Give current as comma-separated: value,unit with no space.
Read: 200,A
